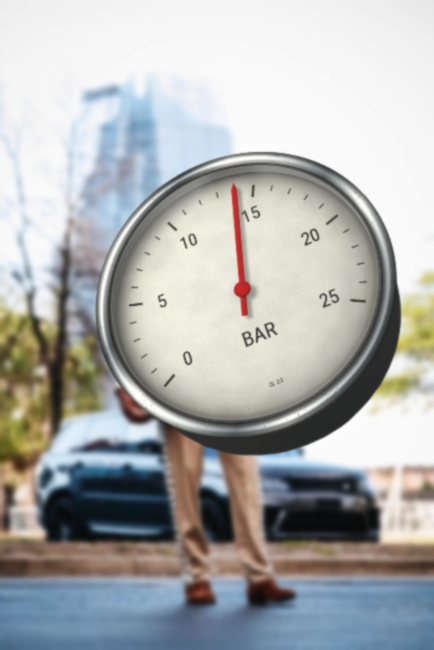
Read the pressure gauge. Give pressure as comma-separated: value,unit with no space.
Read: 14,bar
